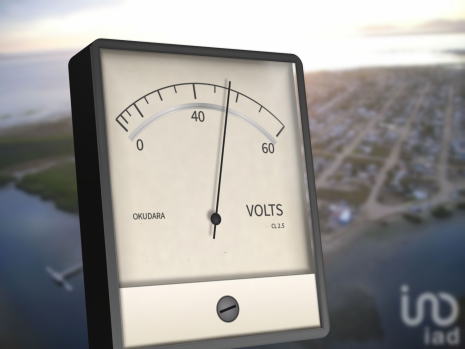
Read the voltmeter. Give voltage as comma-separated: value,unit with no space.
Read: 47.5,V
